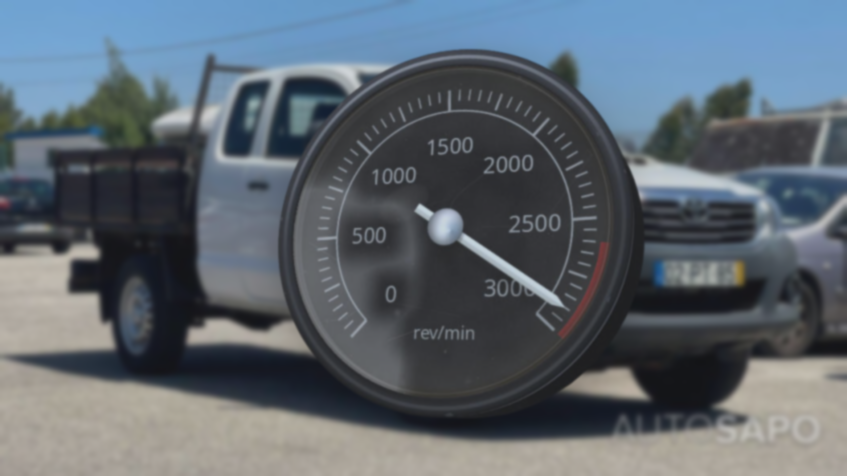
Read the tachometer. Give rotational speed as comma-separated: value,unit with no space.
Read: 2900,rpm
